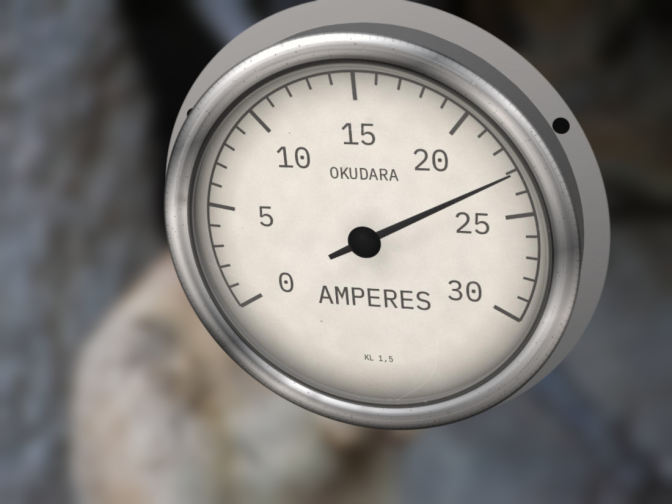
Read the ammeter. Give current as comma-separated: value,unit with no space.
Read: 23,A
